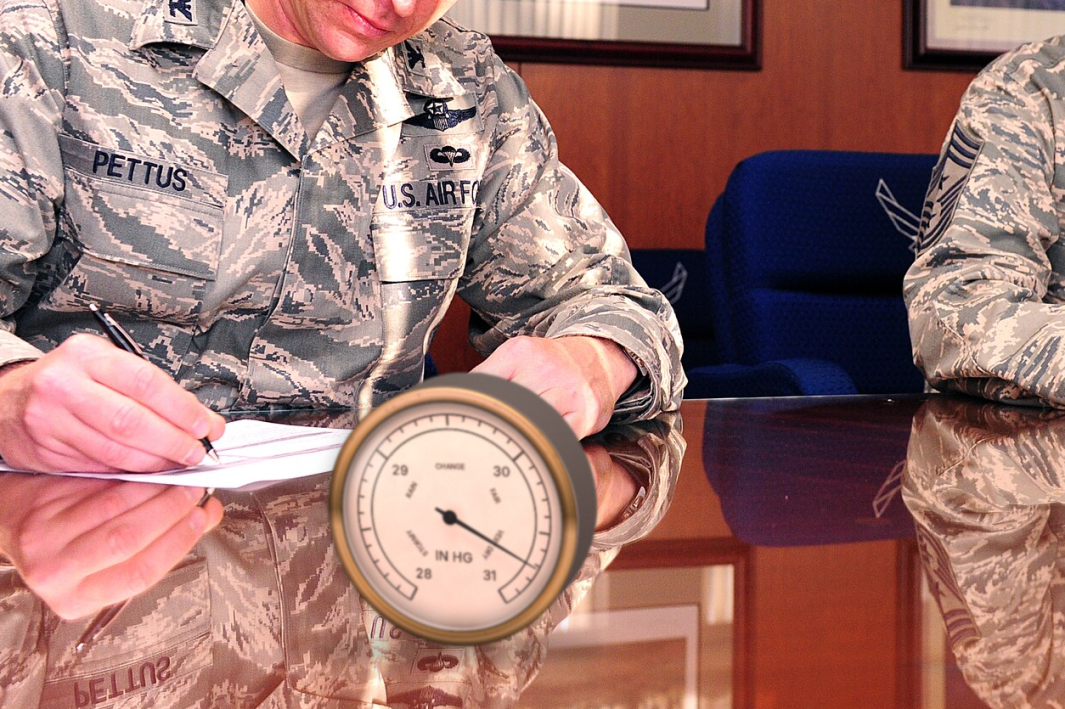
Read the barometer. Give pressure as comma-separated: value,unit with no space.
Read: 30.7,inHg
